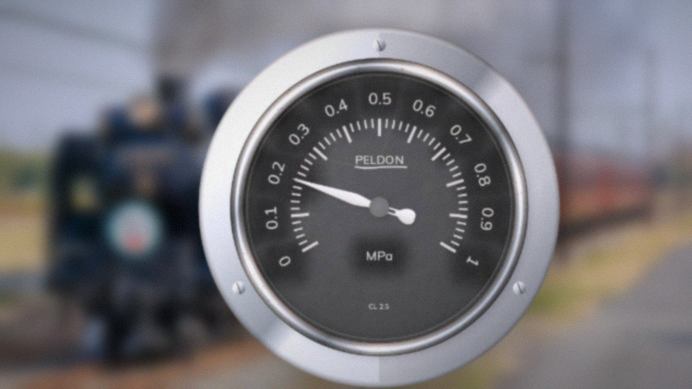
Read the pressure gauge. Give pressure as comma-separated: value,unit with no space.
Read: 0.2,MPa
